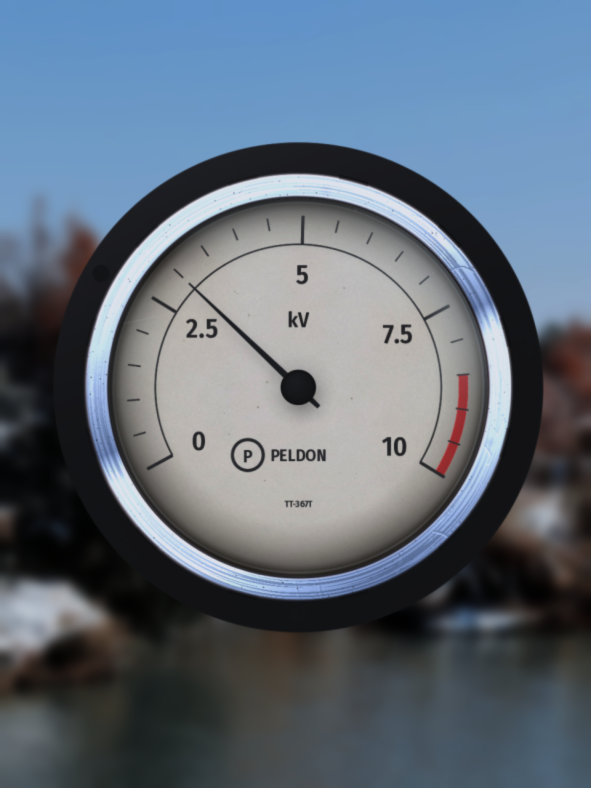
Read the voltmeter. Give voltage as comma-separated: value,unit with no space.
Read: 3,kV
